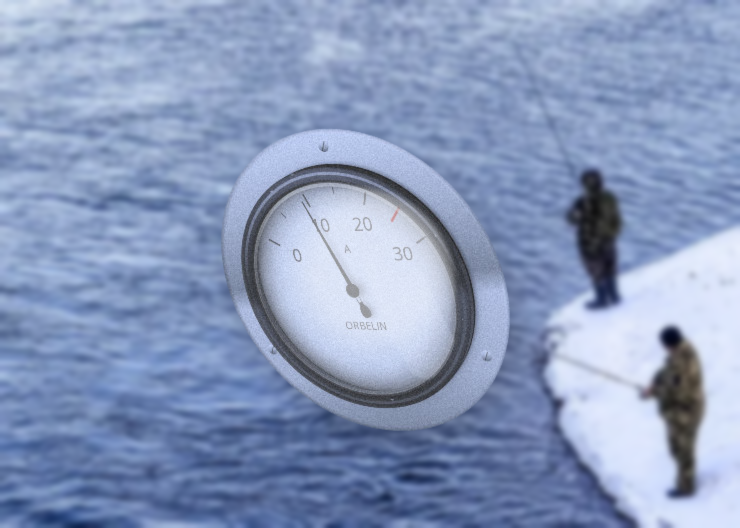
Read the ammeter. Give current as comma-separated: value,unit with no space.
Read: 10,A
